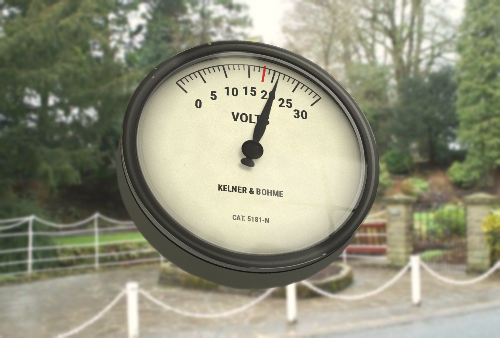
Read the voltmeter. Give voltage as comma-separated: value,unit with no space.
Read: 21,V
